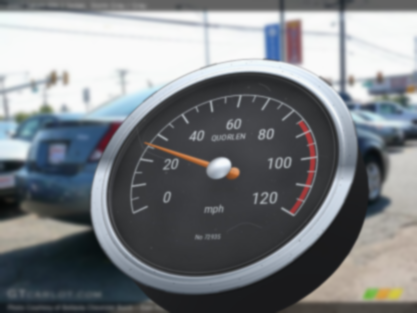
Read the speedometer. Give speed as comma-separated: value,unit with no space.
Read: 25,mph
